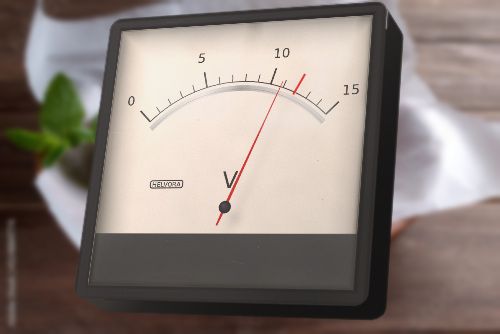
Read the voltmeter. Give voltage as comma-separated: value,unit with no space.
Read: 11,V
